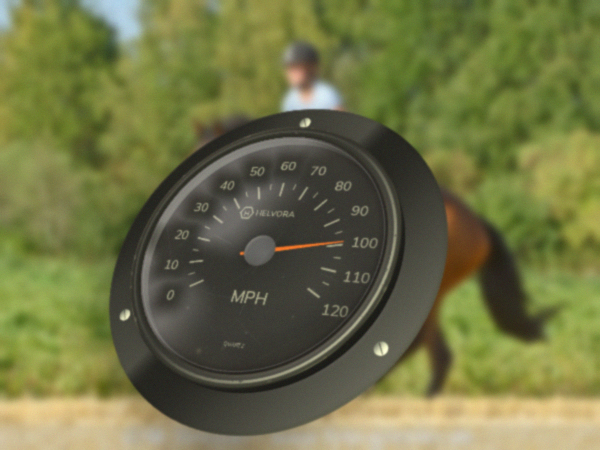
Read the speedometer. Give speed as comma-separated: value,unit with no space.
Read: 100,mph
